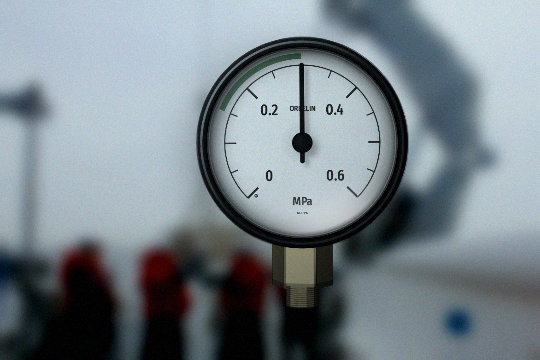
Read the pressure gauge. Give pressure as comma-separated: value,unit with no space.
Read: 0.3,MPa
